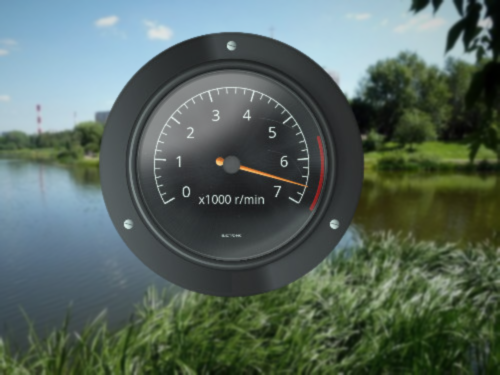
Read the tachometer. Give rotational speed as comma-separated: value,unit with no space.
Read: 6600,rpm
